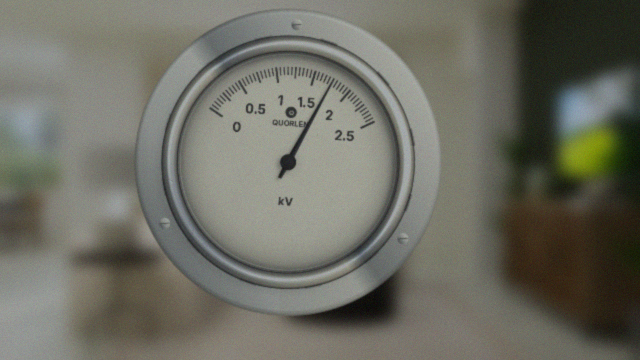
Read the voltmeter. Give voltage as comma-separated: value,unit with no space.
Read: 1.75,kV
